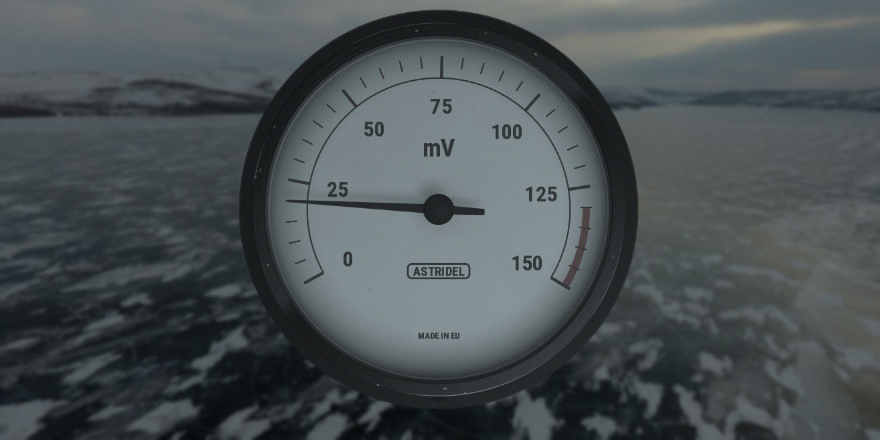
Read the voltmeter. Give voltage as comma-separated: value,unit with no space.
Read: 20,mV
